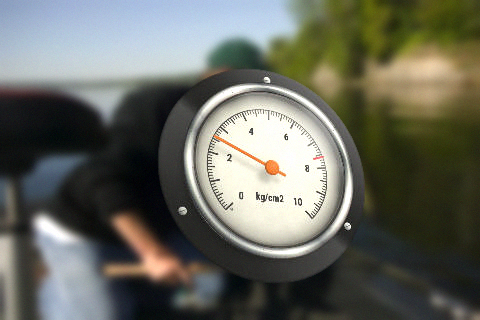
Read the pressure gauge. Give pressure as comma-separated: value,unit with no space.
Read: 2.5,kg/cm²
